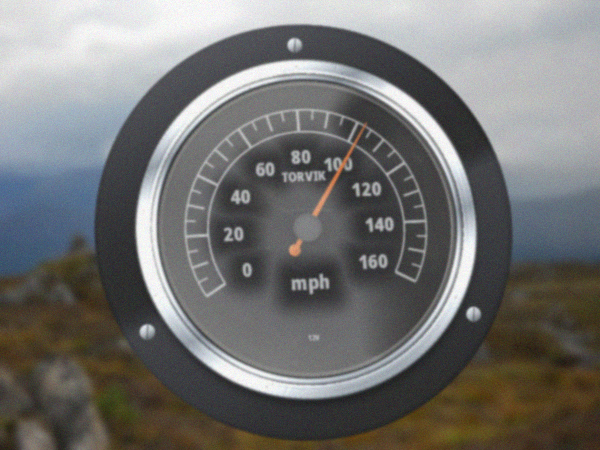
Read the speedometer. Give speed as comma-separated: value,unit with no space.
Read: 102.5,mph
